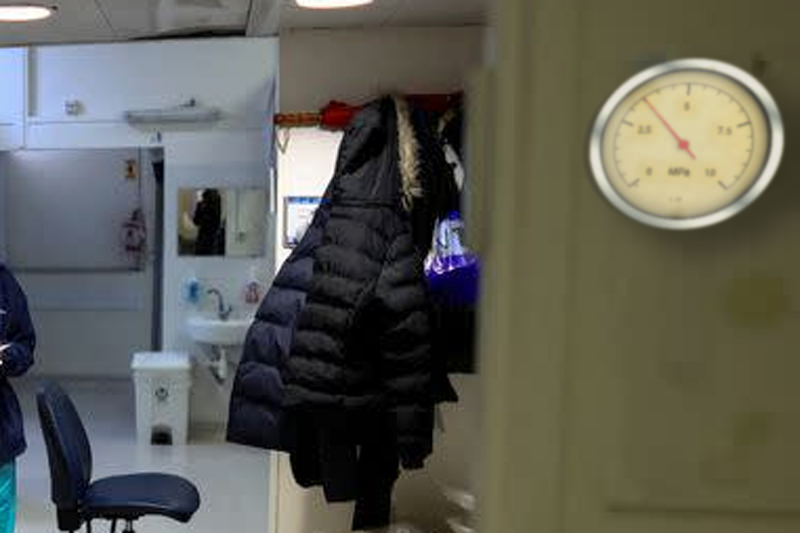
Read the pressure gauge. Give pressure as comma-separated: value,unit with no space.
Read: 3.5,MPa
